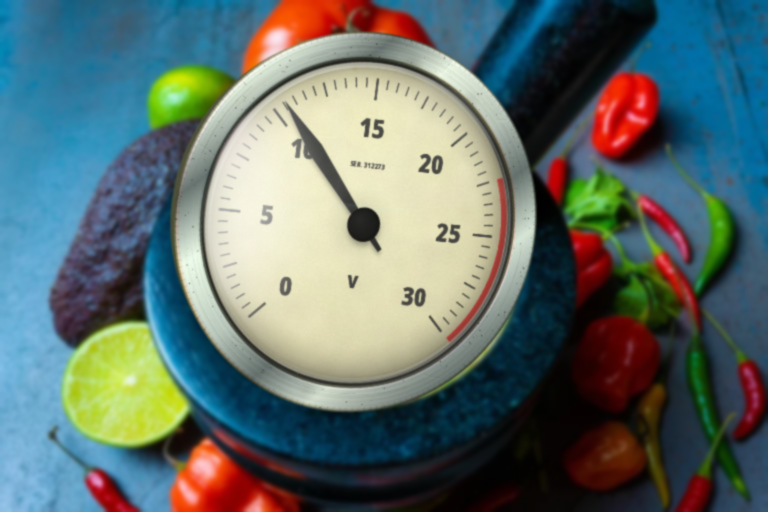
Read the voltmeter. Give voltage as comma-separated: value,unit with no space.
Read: 10.5,V
